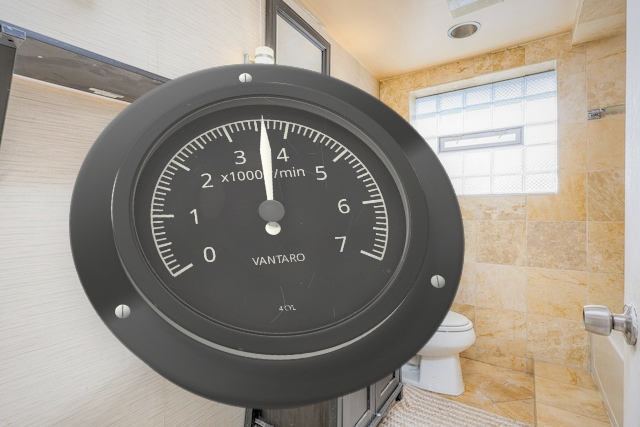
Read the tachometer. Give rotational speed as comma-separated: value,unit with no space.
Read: 3600,rpm
